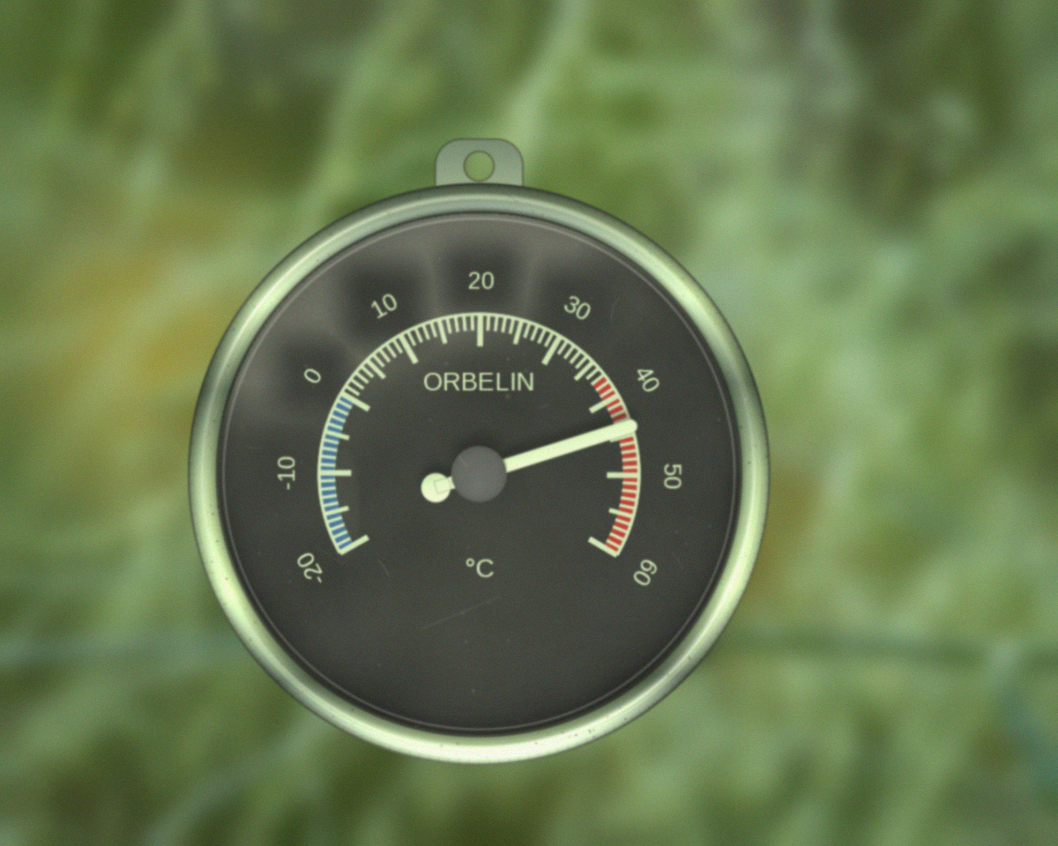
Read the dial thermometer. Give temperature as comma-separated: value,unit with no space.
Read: 44,°C
